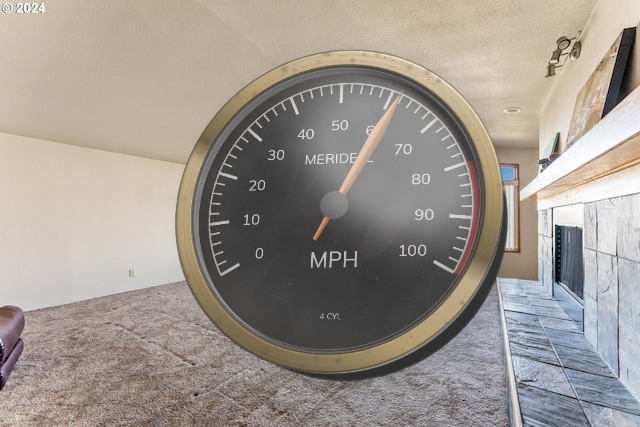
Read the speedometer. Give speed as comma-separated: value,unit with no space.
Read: 62,mph
